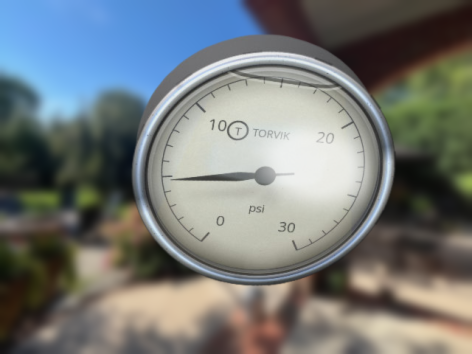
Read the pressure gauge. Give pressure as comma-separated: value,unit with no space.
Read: 5,psi
